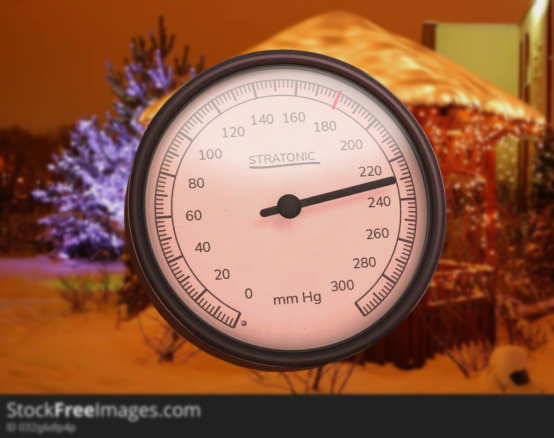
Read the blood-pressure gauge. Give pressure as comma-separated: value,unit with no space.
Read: 230,mmHg
